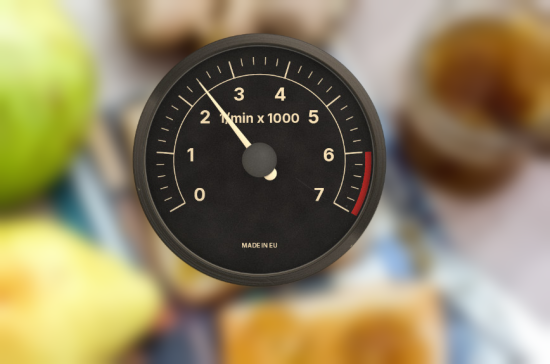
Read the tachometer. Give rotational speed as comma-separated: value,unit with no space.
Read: 2400,rpm
